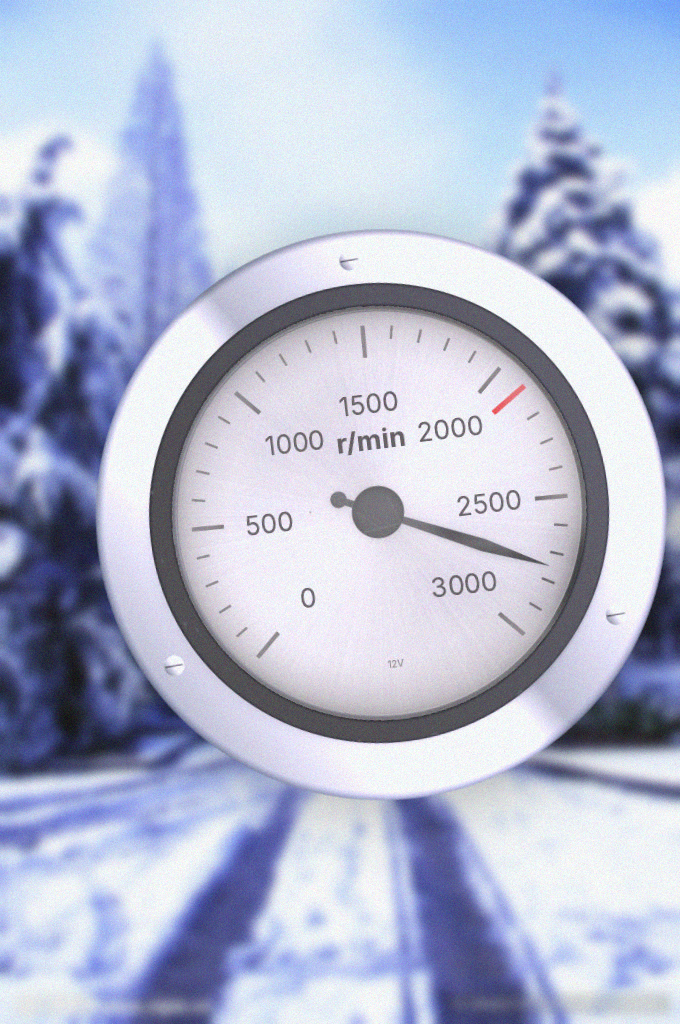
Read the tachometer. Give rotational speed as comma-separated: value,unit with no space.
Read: 2750,rpm
